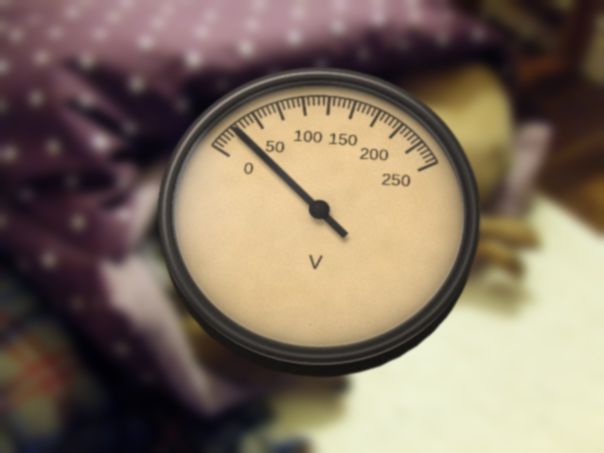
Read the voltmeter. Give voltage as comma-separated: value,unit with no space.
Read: 25,V
